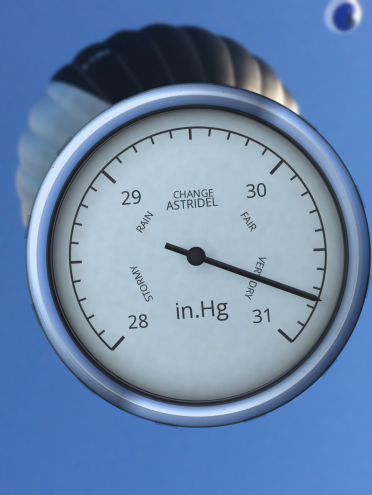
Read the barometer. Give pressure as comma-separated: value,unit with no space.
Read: 30.75,inHg
